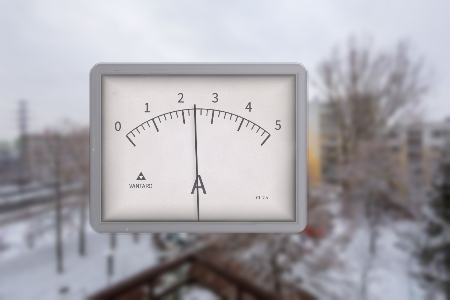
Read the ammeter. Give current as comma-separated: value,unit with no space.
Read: 2.4,A
